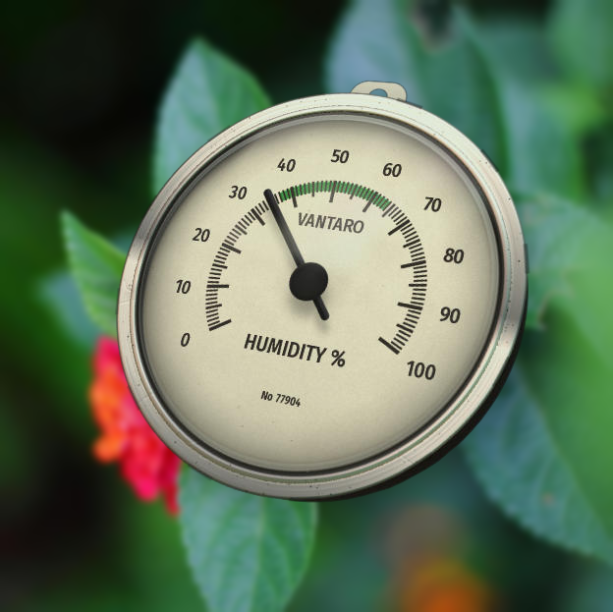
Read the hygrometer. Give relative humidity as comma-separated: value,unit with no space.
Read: 35,%
